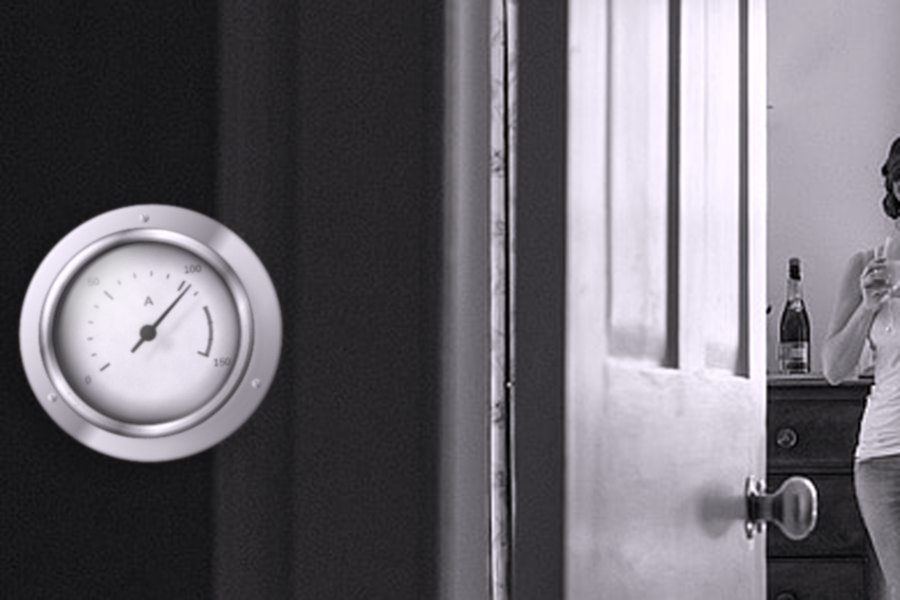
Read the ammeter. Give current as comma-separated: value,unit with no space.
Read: 105,A
